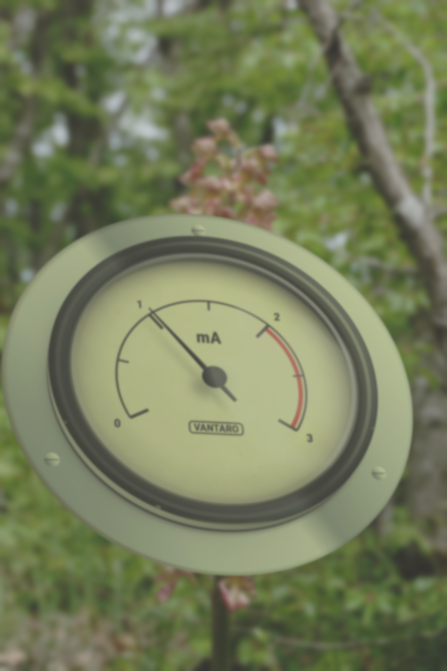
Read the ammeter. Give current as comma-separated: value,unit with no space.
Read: 1,mA
